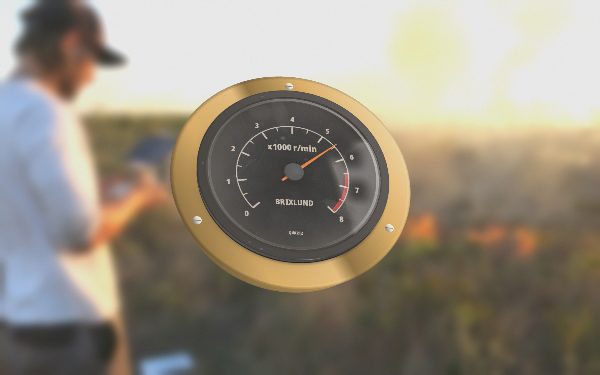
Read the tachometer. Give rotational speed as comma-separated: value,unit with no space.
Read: 5500,rpm
